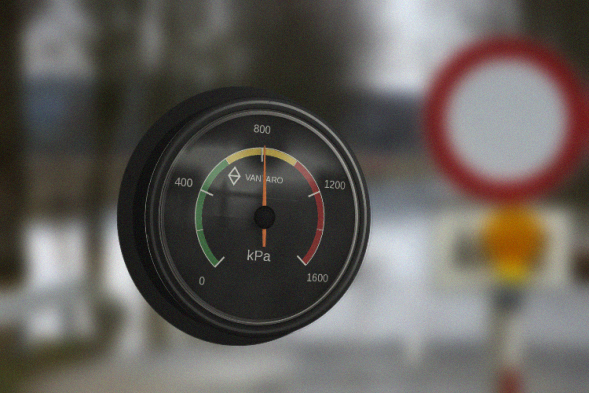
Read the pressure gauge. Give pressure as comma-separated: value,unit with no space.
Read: 800,kPa
